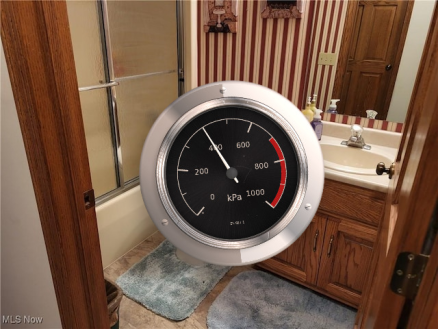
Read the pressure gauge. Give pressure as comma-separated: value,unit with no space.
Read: 400,kPa
